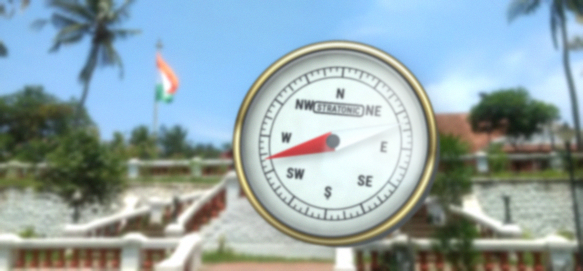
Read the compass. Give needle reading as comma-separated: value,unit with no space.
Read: 250,°
